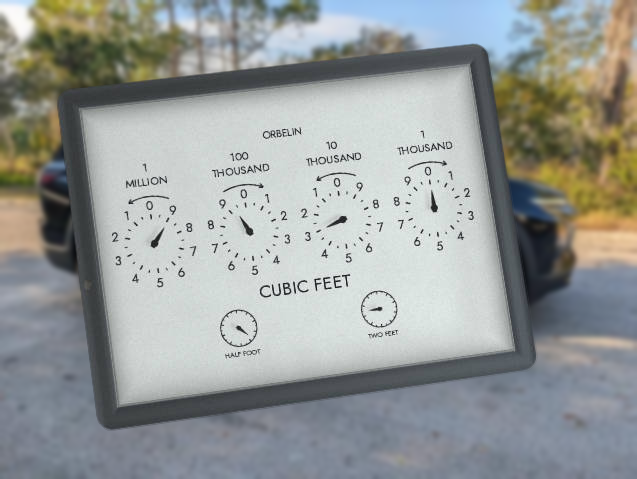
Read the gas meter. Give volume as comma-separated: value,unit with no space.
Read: 893000,ft³
